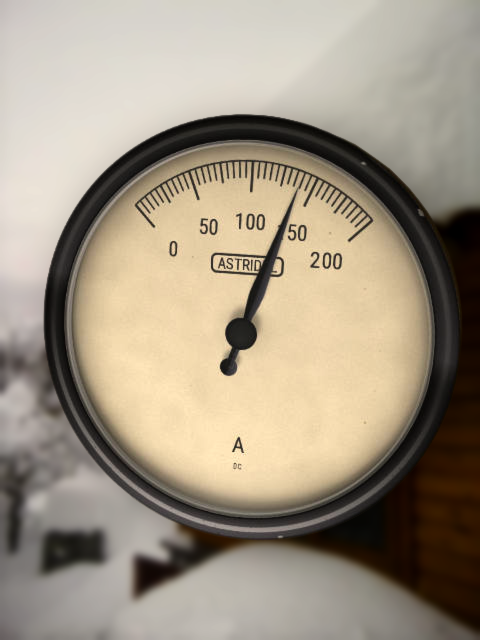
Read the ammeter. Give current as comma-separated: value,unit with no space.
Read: 140,A
